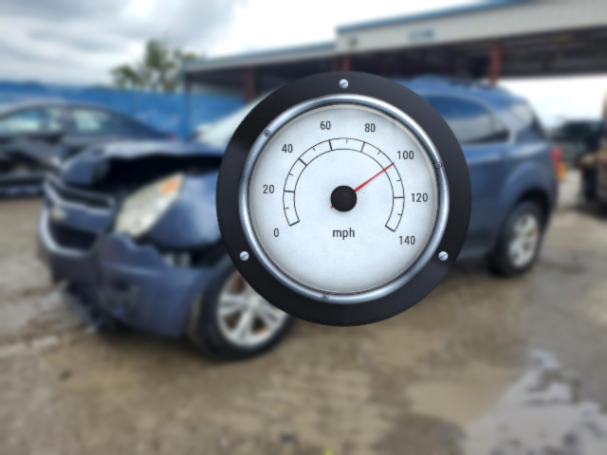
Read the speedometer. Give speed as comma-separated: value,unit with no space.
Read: 100,mph
